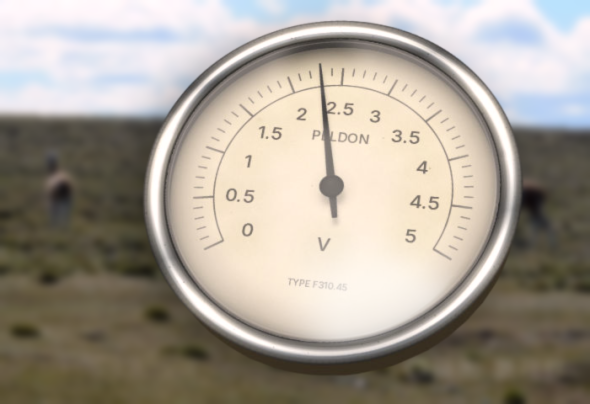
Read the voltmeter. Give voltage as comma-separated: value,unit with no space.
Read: 2.3,V
